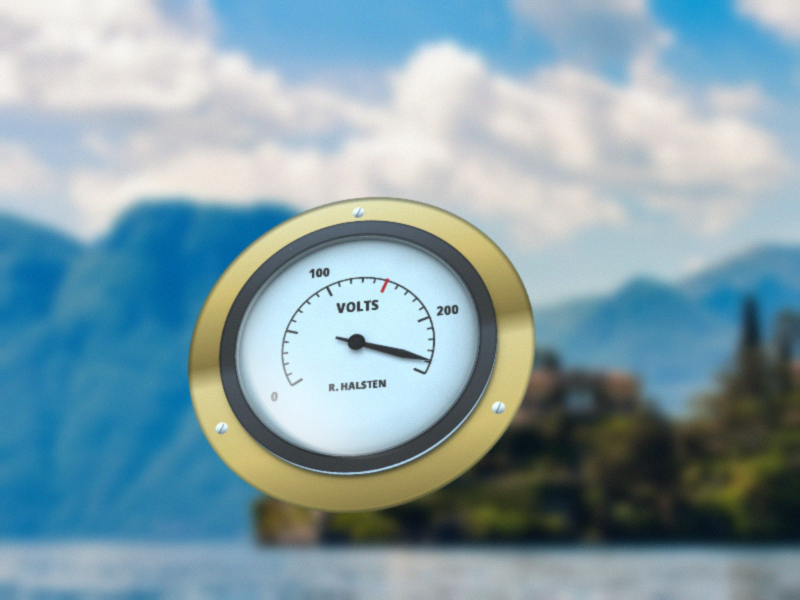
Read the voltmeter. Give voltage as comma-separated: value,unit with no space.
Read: 240,V
